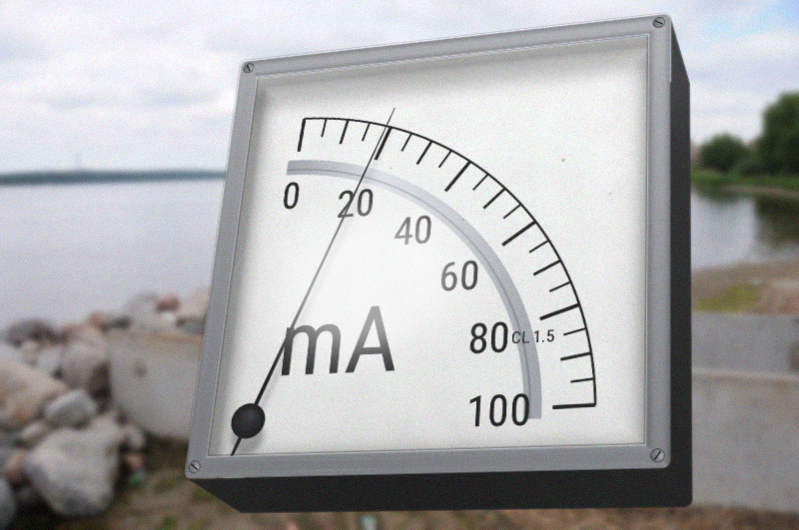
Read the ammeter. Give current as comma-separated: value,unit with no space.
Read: 20,mA
